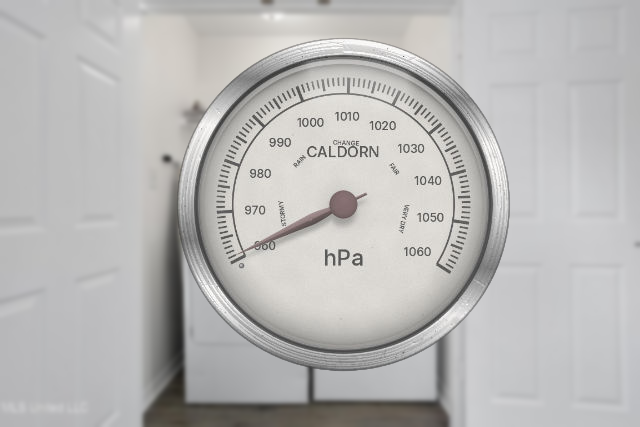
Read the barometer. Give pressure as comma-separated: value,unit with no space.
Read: 961,hPa
